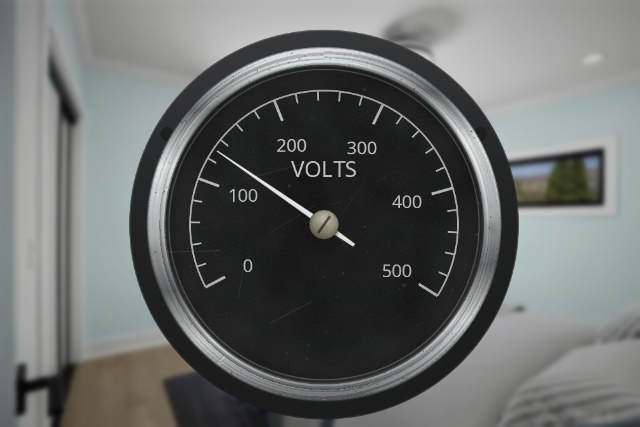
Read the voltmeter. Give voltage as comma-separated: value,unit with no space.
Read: 130,V
